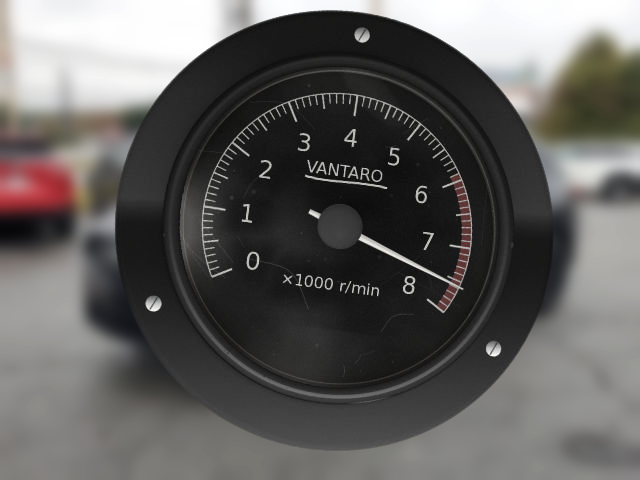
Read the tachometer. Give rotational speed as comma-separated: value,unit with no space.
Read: 7600,rpm
